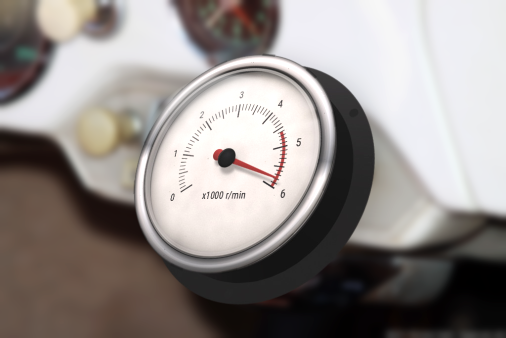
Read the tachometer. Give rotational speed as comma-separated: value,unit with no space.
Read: 5800,rpm
